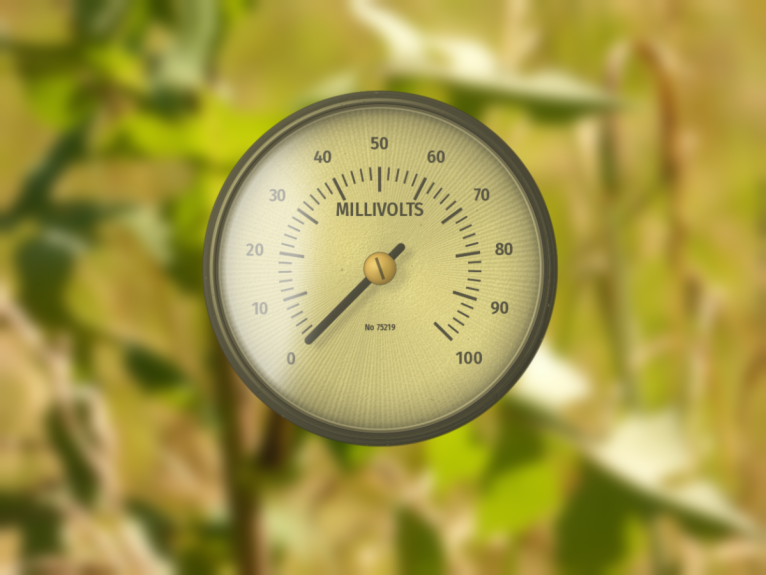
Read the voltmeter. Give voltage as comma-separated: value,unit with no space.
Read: 0,mV
